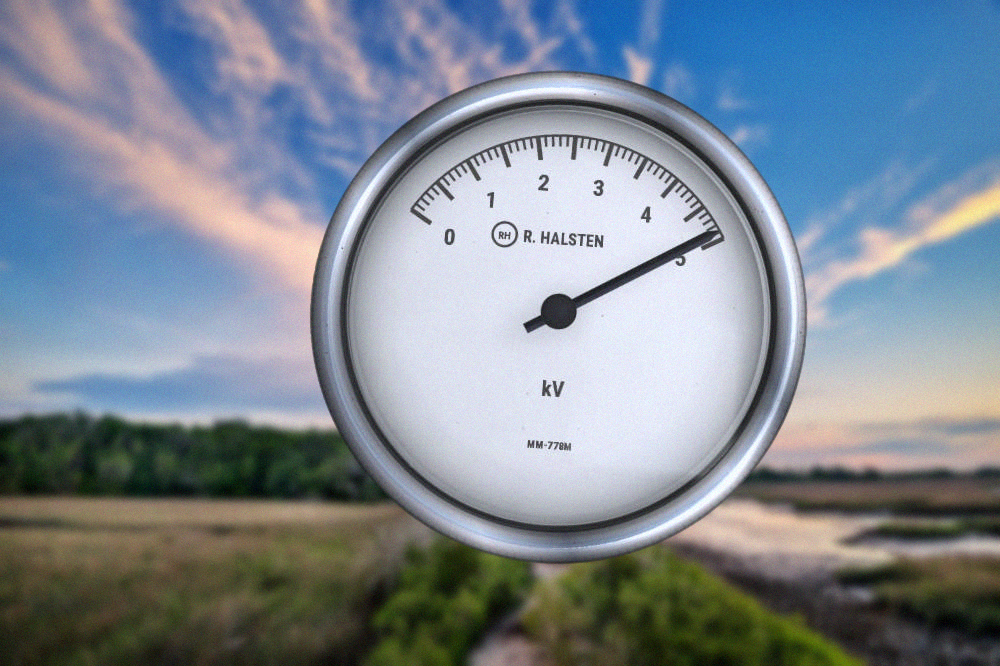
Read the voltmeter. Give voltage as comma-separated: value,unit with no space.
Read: 4.9,kV
